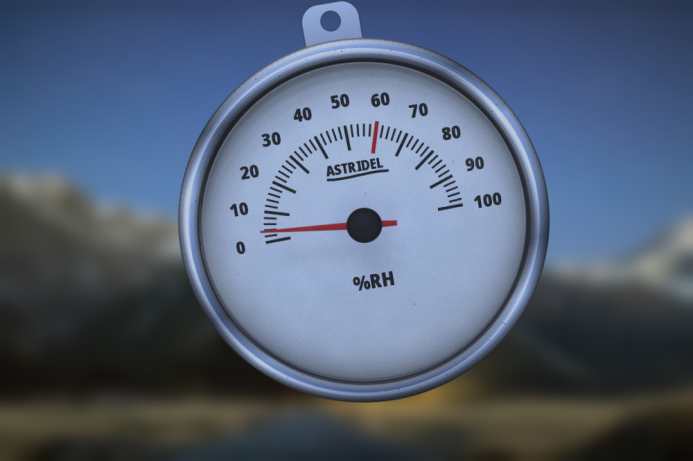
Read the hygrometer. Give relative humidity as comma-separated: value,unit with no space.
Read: 4,%
